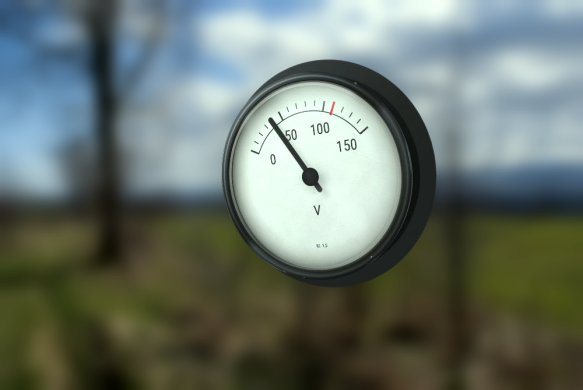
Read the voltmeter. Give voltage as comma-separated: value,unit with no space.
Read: 40,V
